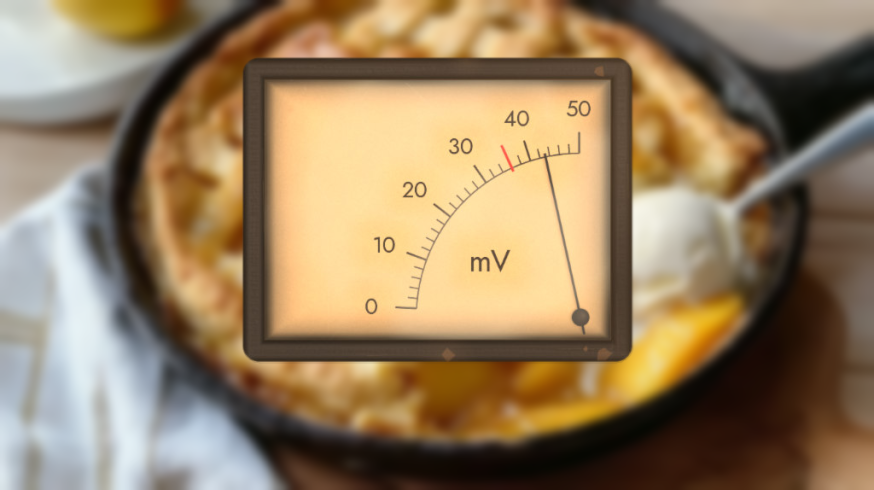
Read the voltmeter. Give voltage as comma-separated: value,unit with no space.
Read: 43,mV
